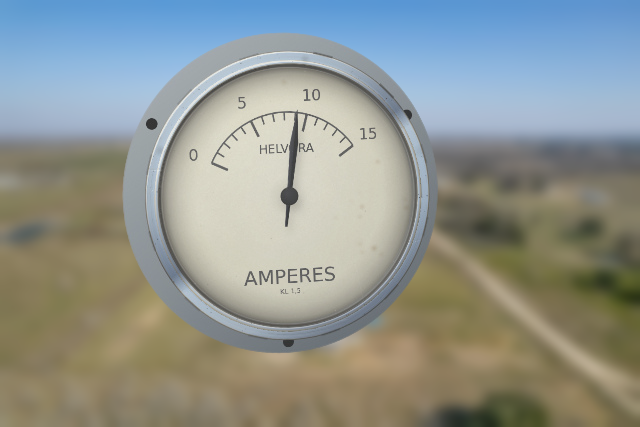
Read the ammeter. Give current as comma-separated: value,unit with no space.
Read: 9,A
